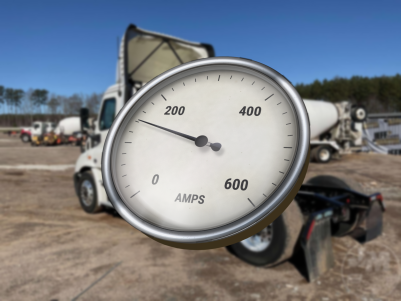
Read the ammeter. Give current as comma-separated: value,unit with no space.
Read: 140,A
